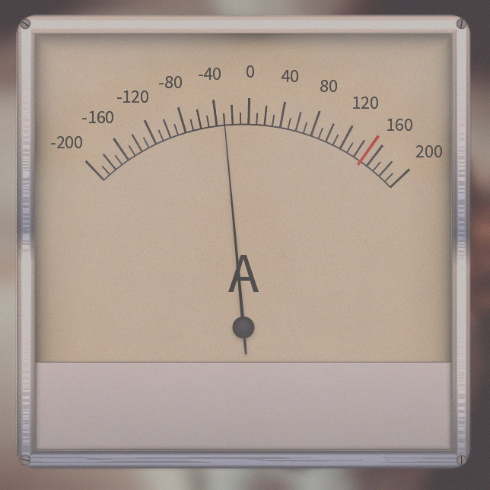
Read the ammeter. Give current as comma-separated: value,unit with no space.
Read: -30,A
